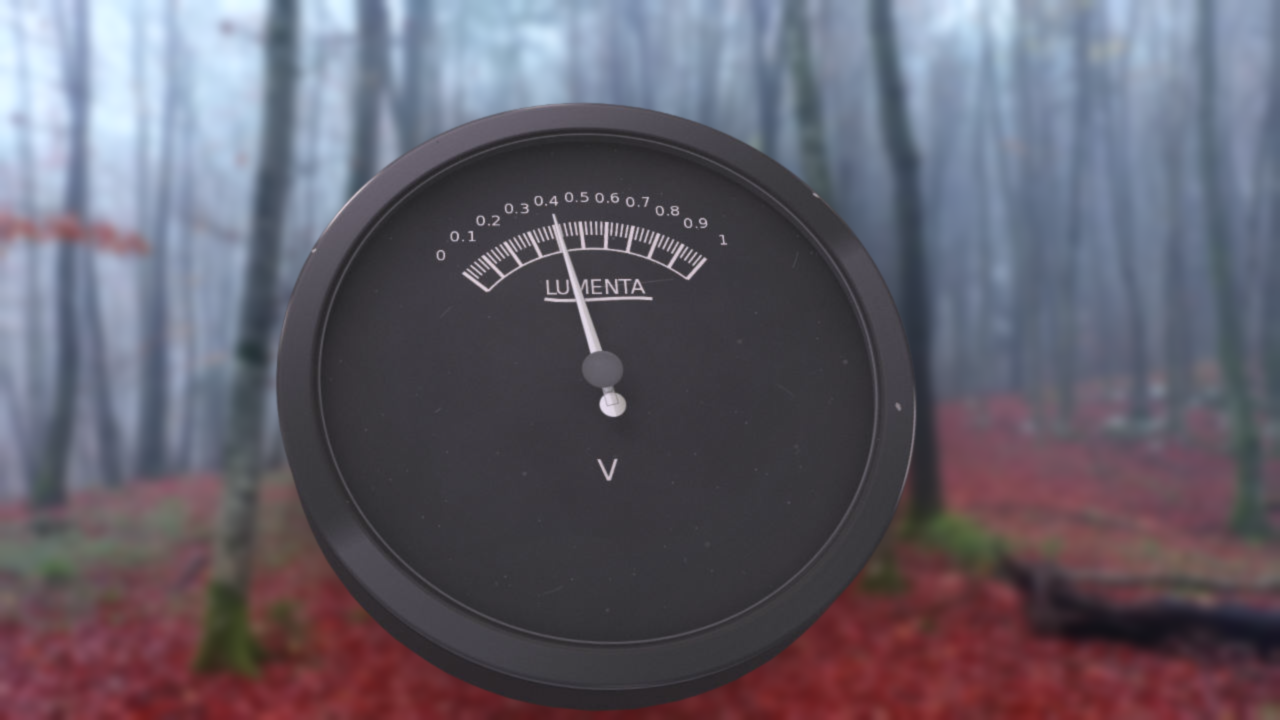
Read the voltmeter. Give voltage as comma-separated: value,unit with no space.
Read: 0.4,V
